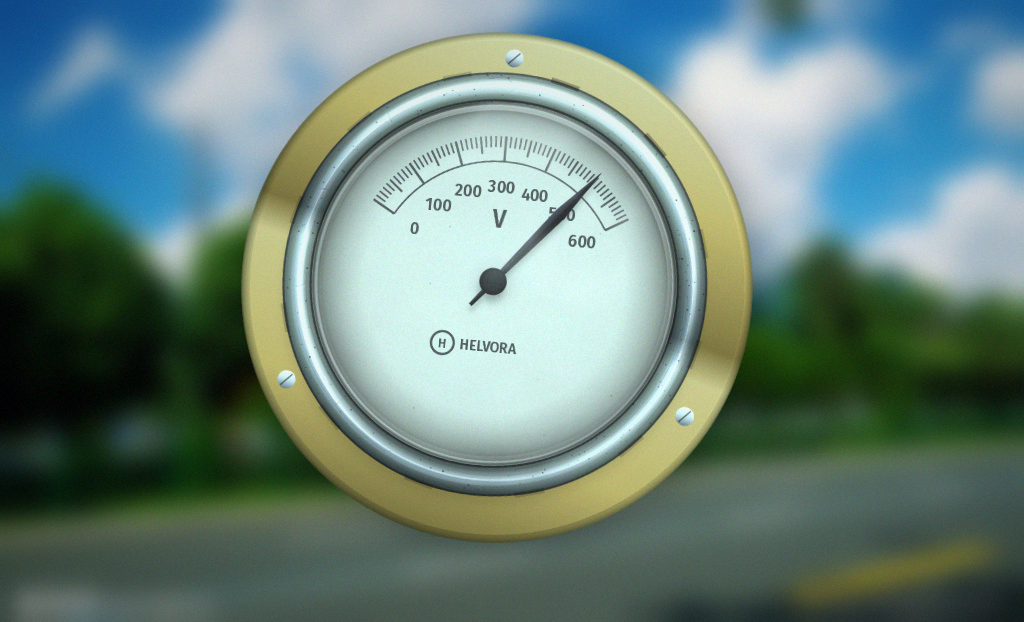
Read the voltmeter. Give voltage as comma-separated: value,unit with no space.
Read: 500,V
